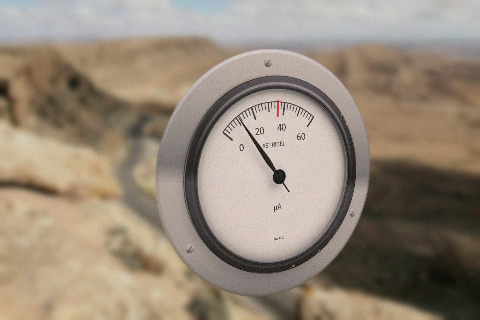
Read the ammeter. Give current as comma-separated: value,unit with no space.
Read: 10,µA
